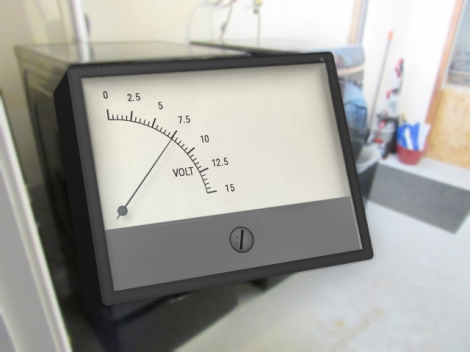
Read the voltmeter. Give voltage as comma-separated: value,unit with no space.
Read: 7.5,V
